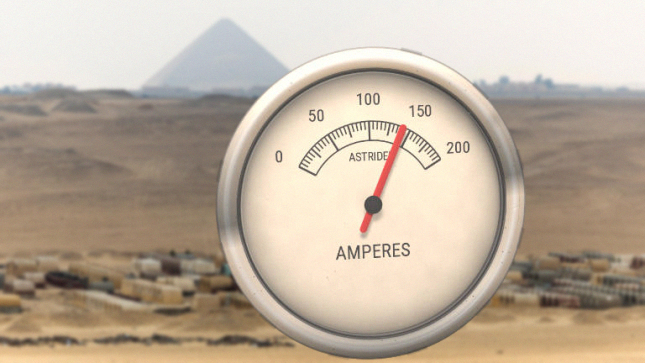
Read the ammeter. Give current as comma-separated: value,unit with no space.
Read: 140,A
